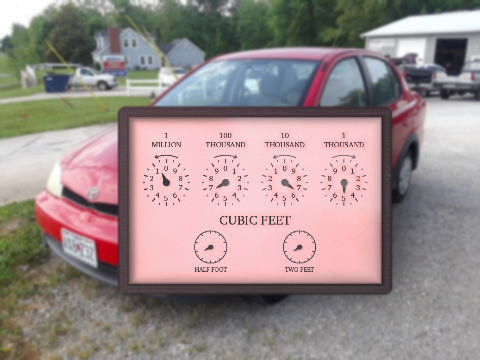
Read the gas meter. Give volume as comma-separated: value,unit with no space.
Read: 66500,ft³
